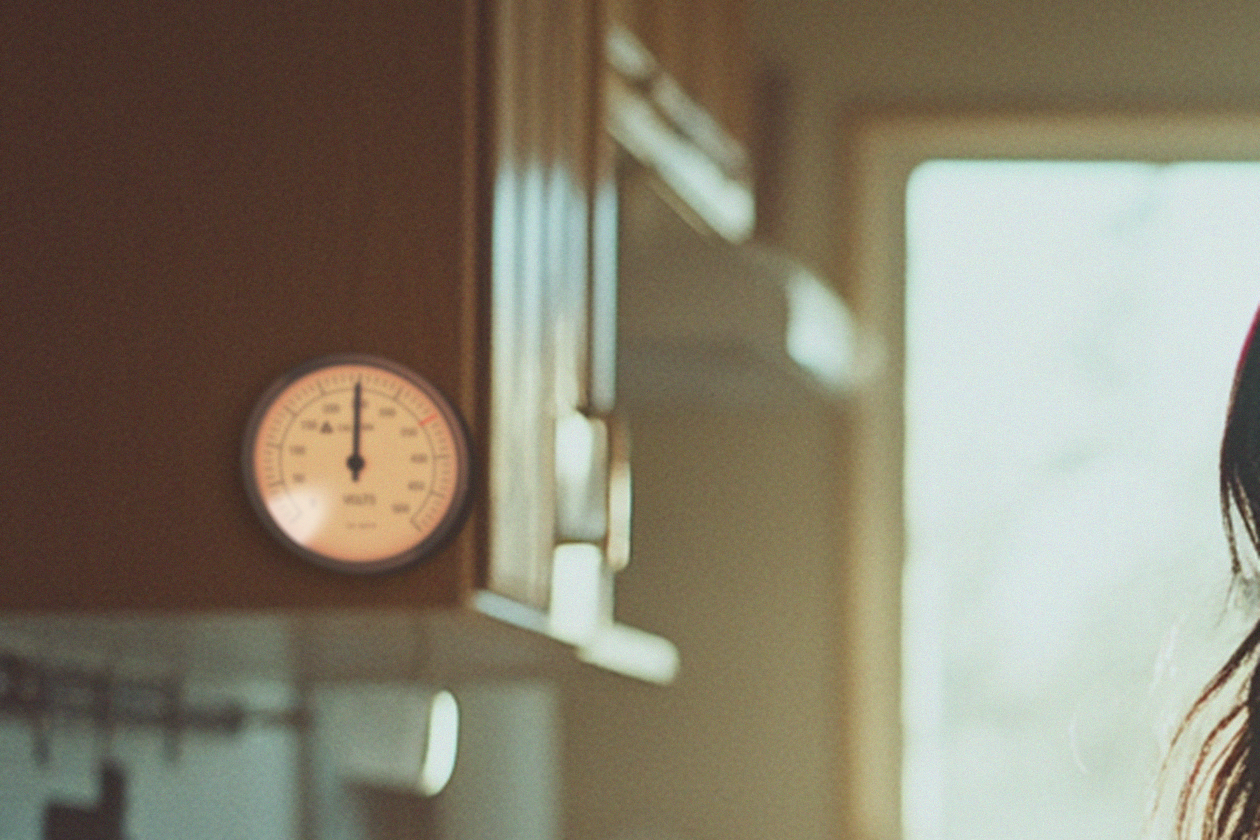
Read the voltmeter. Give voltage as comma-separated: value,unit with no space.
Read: 250,V
